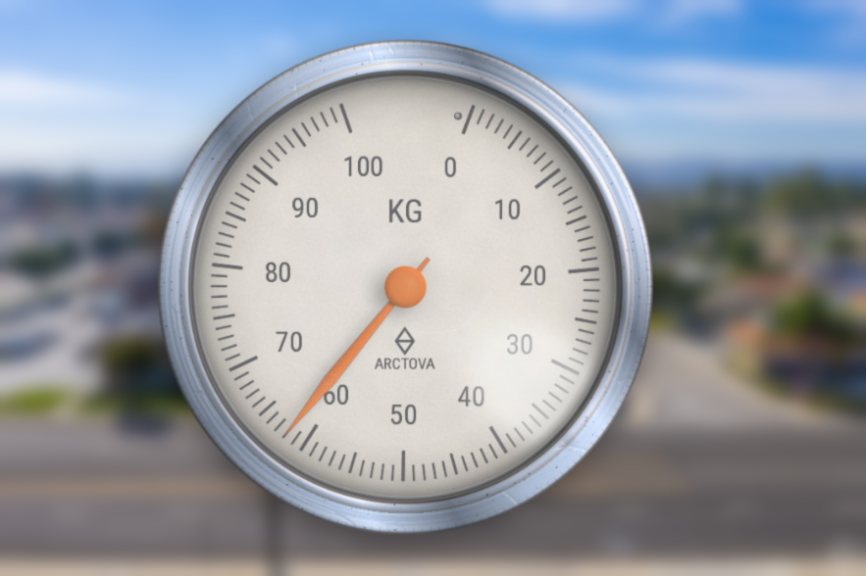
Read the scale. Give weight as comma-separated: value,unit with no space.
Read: 62,kg
